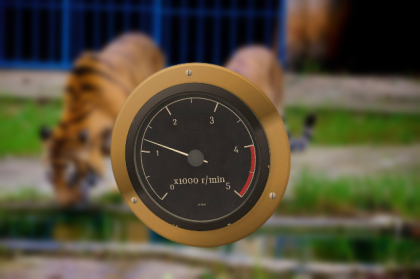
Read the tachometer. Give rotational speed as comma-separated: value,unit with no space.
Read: 1250,rpm
